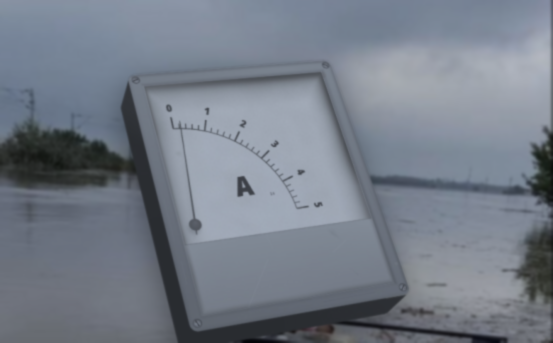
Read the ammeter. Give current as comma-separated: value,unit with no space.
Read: 0.2,A
